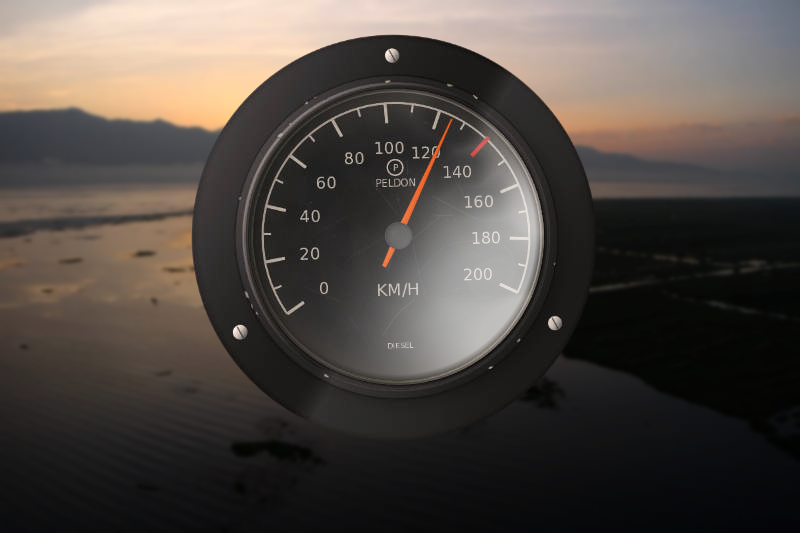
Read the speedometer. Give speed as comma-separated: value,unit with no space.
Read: 125,km/h
